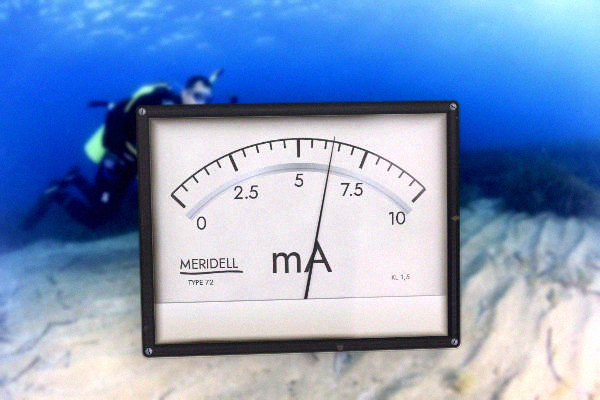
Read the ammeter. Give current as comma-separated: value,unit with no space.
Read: 6.25,mA
